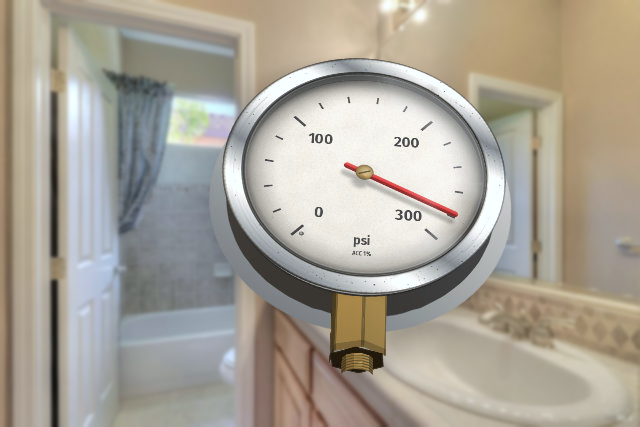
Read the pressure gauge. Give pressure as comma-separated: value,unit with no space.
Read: 280,psi
